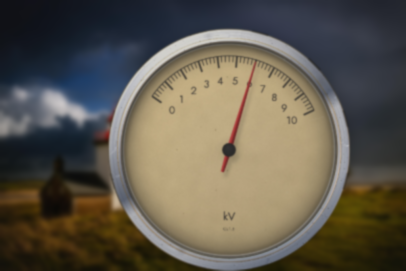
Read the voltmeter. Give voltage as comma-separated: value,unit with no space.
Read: 6,kV
